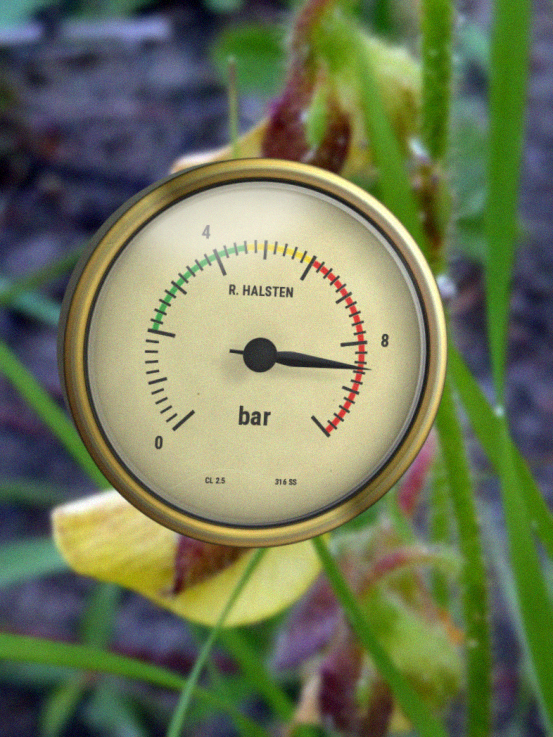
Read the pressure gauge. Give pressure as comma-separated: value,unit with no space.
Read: 8.5,bar
